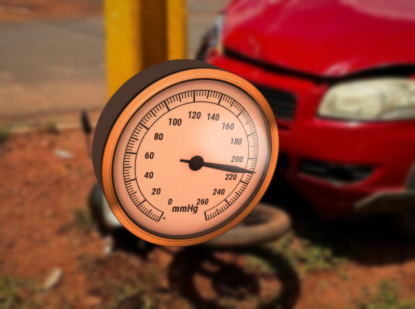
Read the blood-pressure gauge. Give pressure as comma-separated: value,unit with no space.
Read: 210,mmHg
